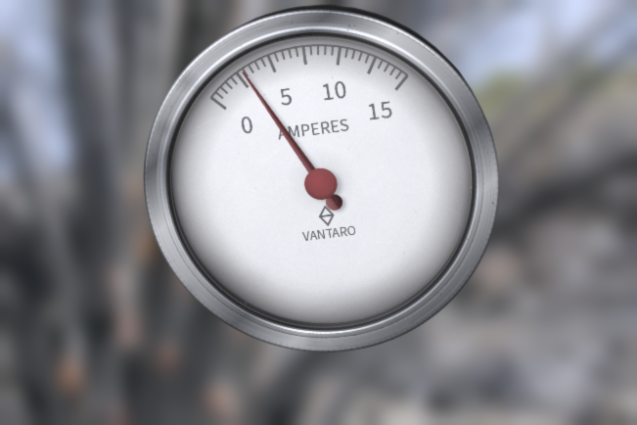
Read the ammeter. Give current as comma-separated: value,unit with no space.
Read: 3,A
